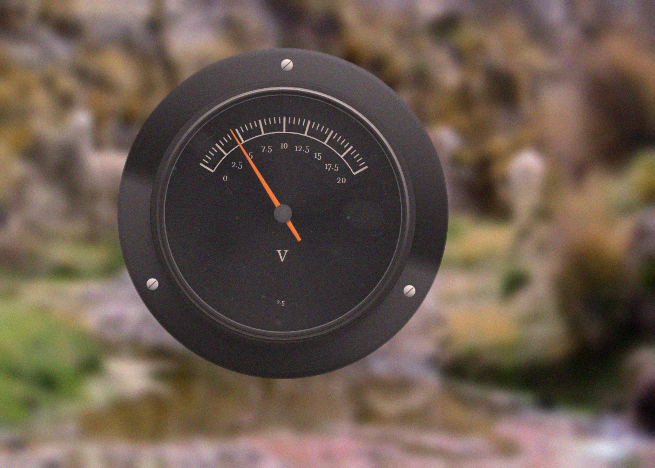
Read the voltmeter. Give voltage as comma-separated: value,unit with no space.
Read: 4.5,V
